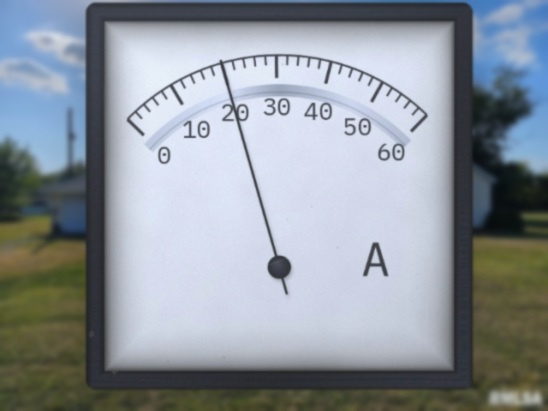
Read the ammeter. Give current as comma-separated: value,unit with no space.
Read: 20,A
